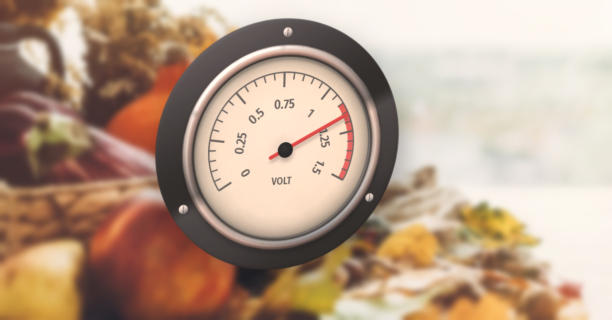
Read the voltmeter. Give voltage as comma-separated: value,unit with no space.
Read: 1.15,V
